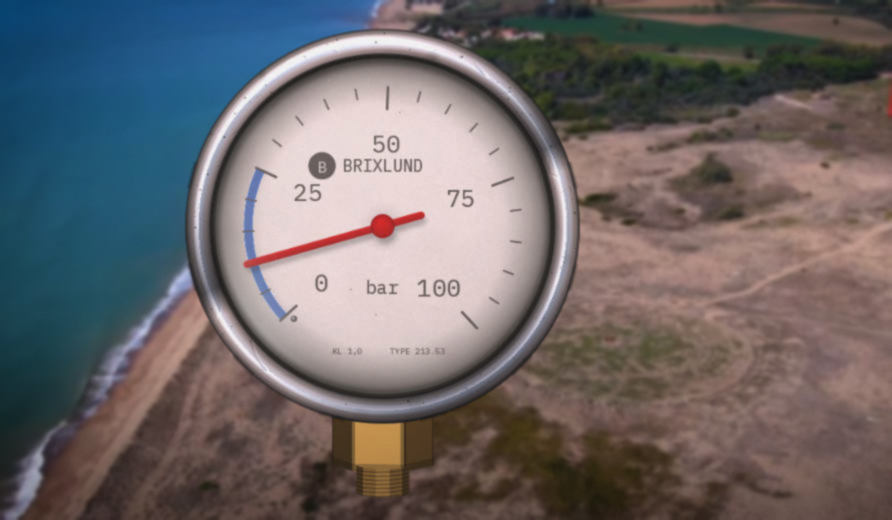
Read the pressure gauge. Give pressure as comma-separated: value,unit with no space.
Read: 10,bar
